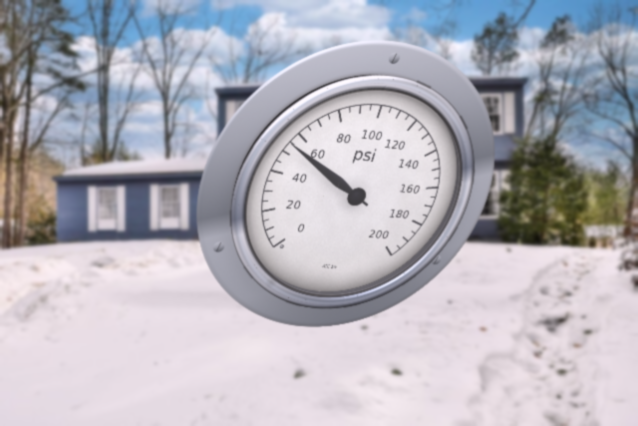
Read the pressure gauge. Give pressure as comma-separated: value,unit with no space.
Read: 55,psi
